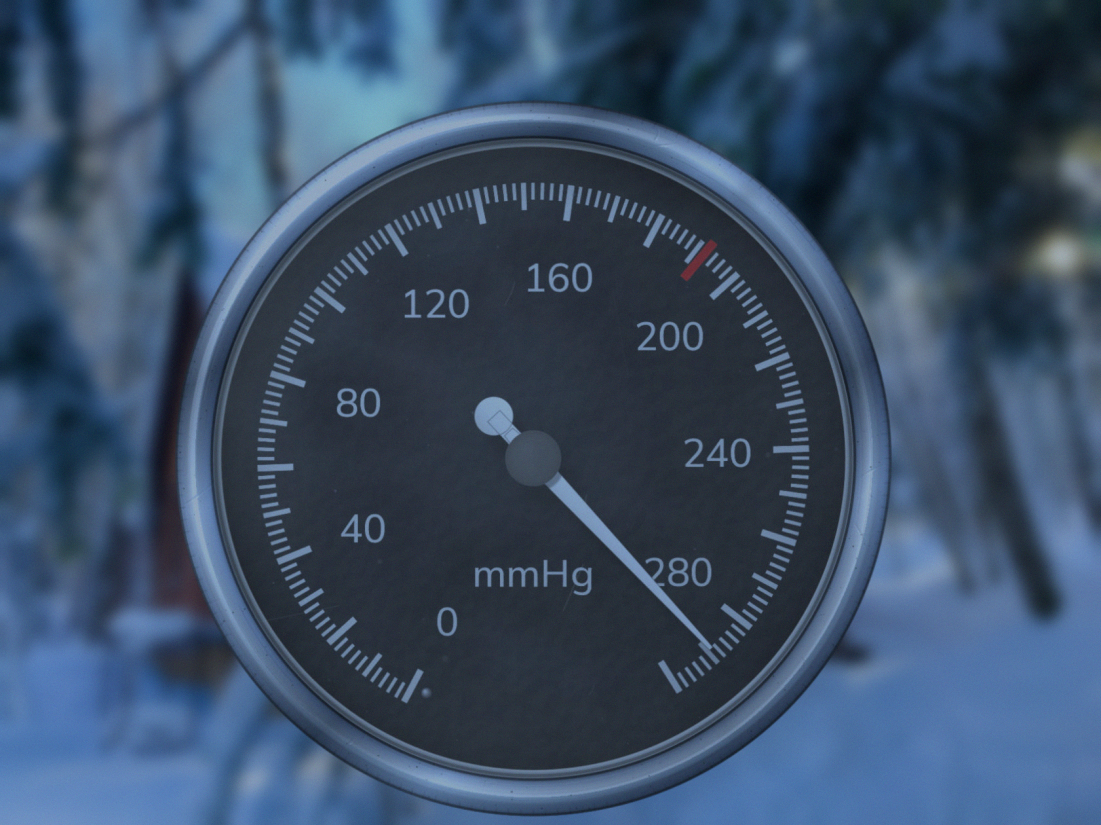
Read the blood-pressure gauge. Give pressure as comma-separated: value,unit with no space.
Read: 289,mmHg
